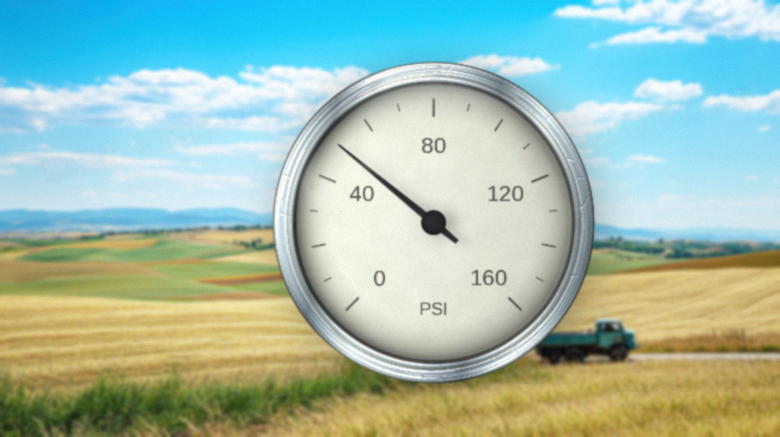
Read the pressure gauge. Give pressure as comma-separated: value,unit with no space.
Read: 50,psi
